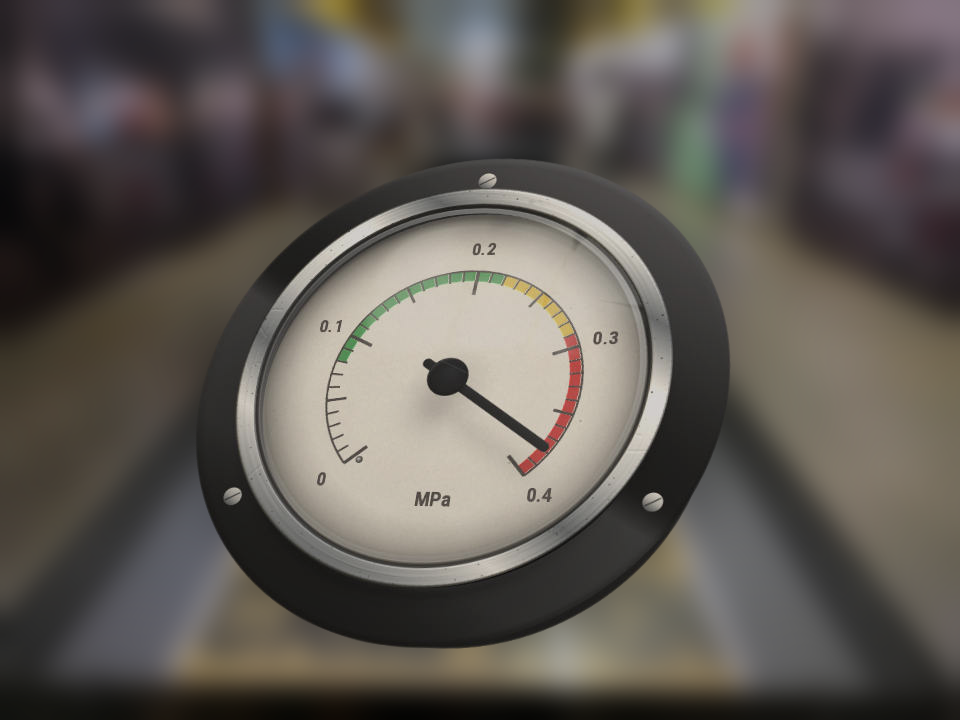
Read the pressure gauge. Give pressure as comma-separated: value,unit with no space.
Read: 0.38,MPa
